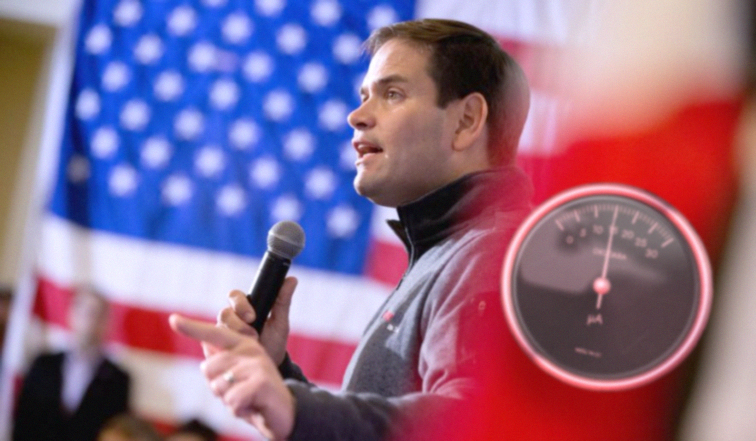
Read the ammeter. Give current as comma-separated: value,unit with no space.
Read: 15,µA
